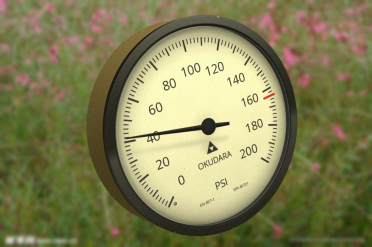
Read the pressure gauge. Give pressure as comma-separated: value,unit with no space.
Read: 42,psi
